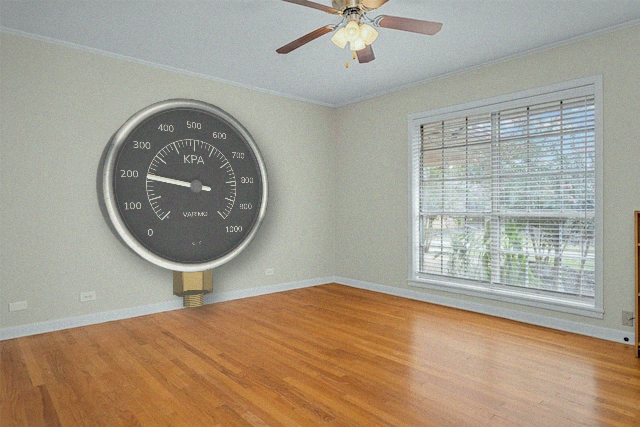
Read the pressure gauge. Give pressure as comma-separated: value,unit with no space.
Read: 200,kPa
